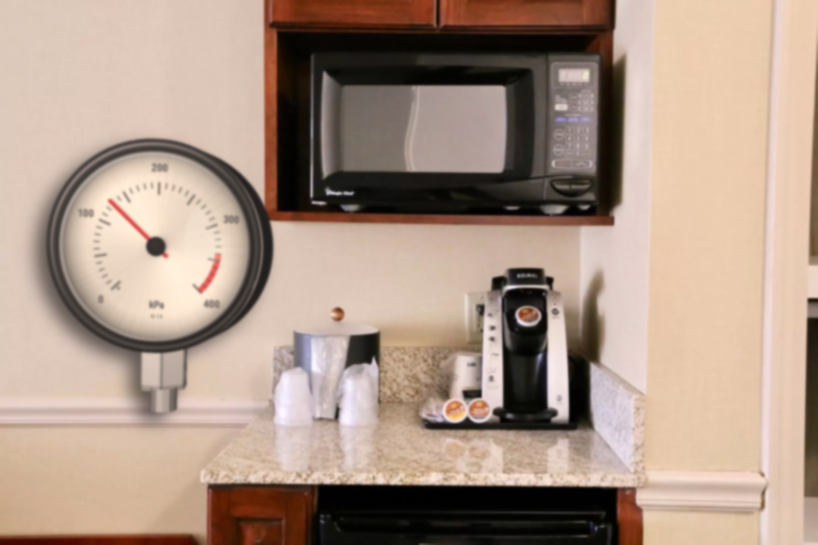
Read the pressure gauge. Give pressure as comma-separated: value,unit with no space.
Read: 130,kPa
